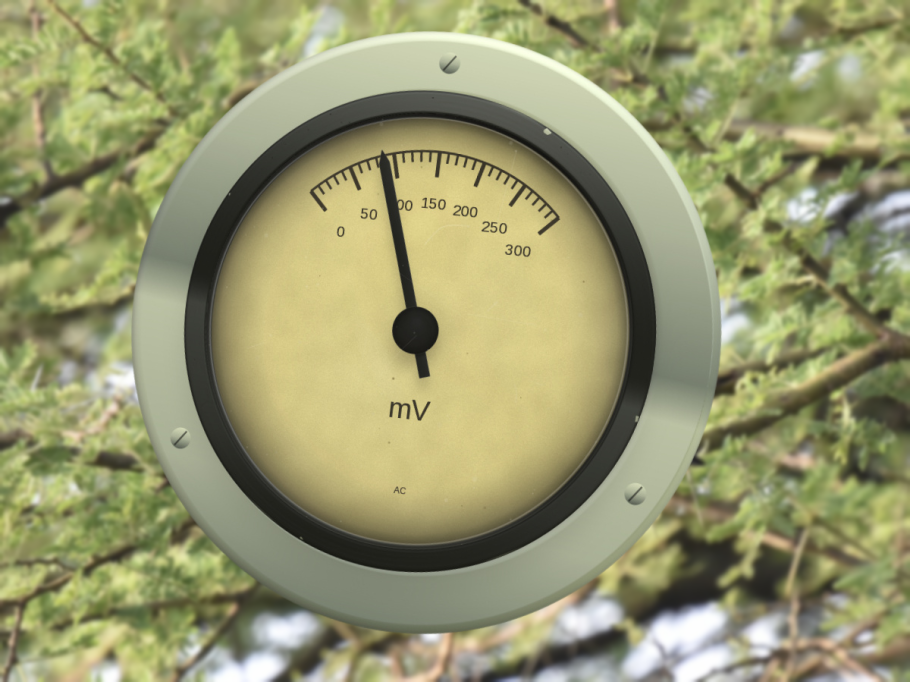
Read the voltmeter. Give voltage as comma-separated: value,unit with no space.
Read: 90,mV
